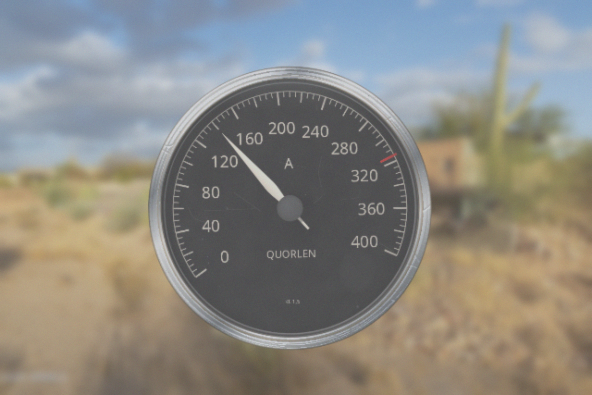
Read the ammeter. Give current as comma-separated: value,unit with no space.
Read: 140,A
